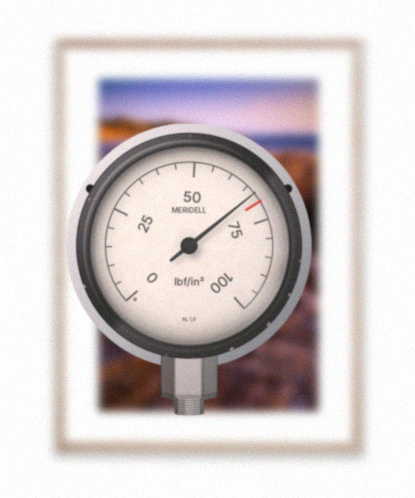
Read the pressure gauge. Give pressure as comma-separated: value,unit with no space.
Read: 67.5,psi
